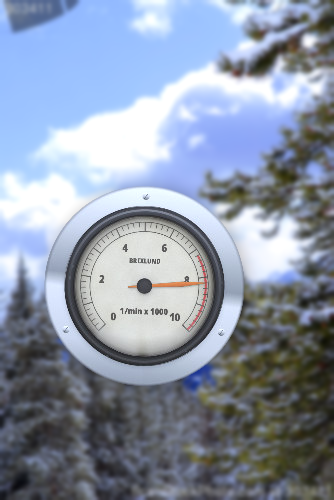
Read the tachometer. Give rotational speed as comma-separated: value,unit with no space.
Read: 8200,rpm
